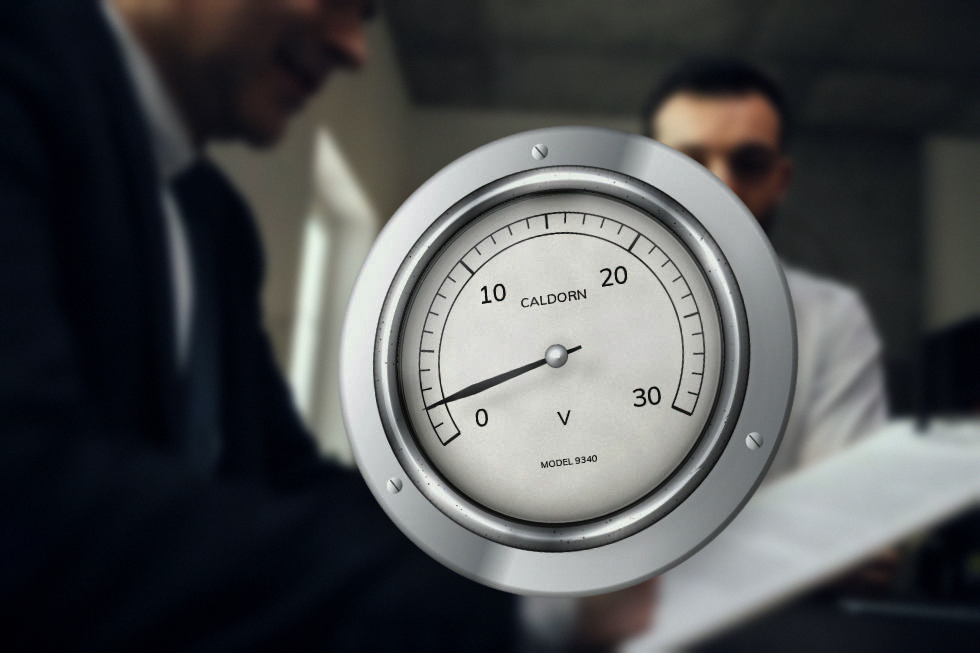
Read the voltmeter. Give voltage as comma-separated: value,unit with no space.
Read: 2,V
